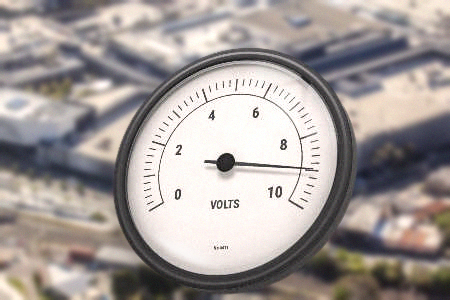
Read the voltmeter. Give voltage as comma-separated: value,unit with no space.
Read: 9,V
